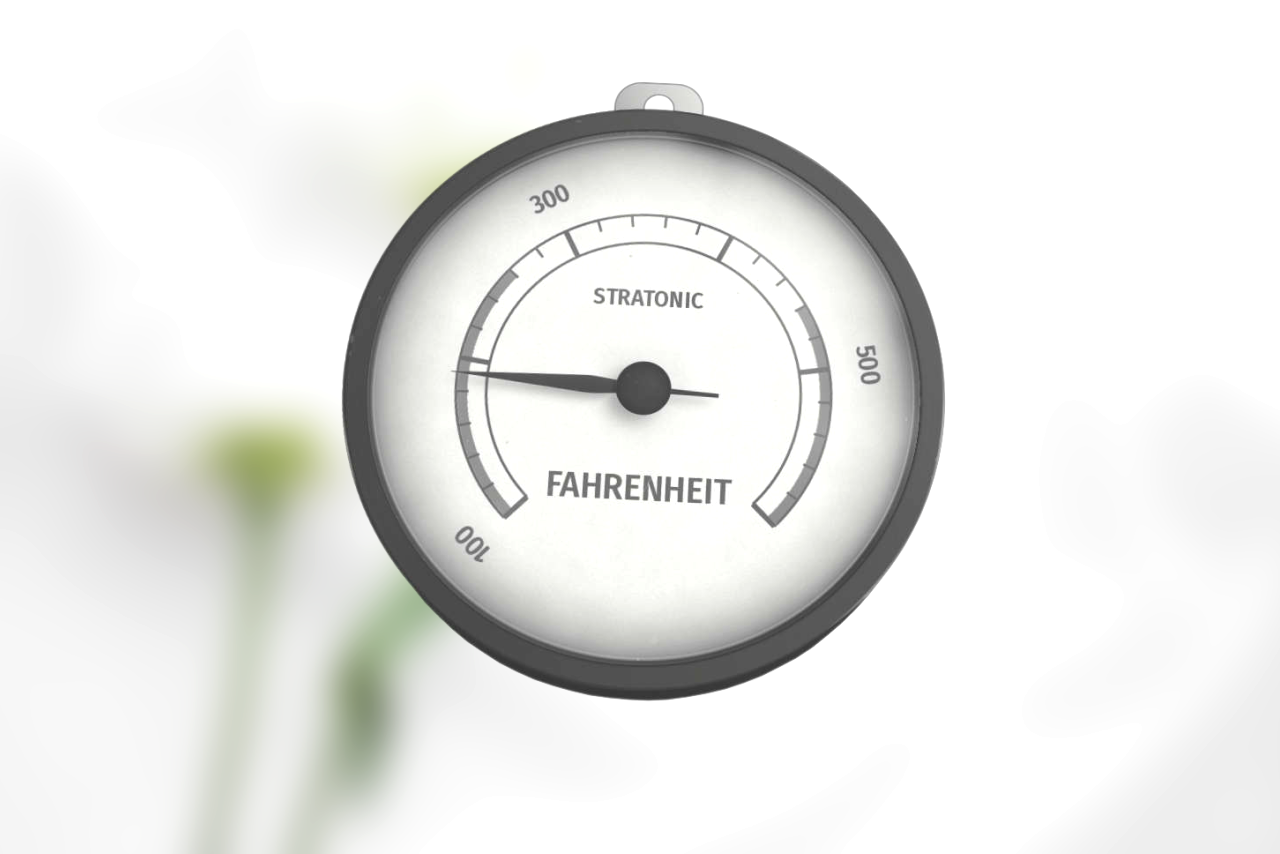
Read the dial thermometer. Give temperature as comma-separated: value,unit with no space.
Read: 190,°F
